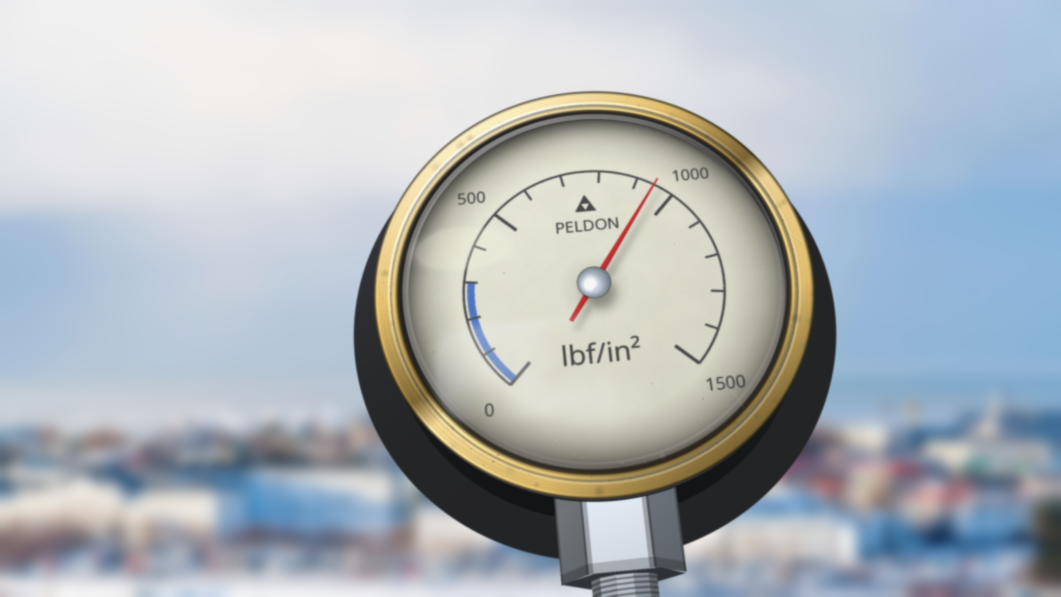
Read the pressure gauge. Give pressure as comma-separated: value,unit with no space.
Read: 950,psi
